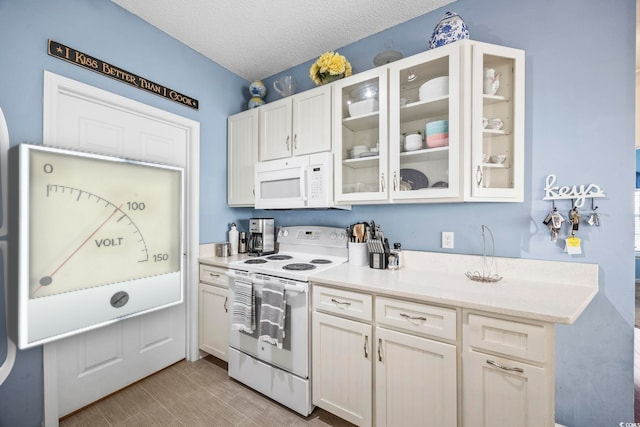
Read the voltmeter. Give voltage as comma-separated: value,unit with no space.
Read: 90,V
